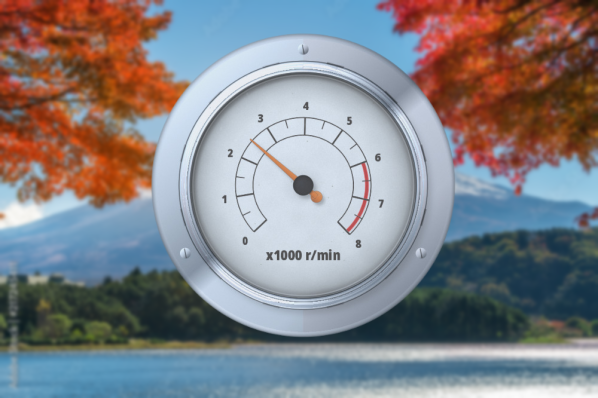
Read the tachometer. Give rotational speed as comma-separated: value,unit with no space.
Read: 2500,rpm
